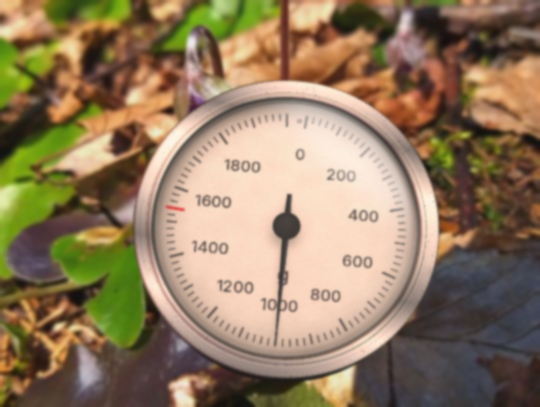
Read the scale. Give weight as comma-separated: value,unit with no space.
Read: 1000,g
